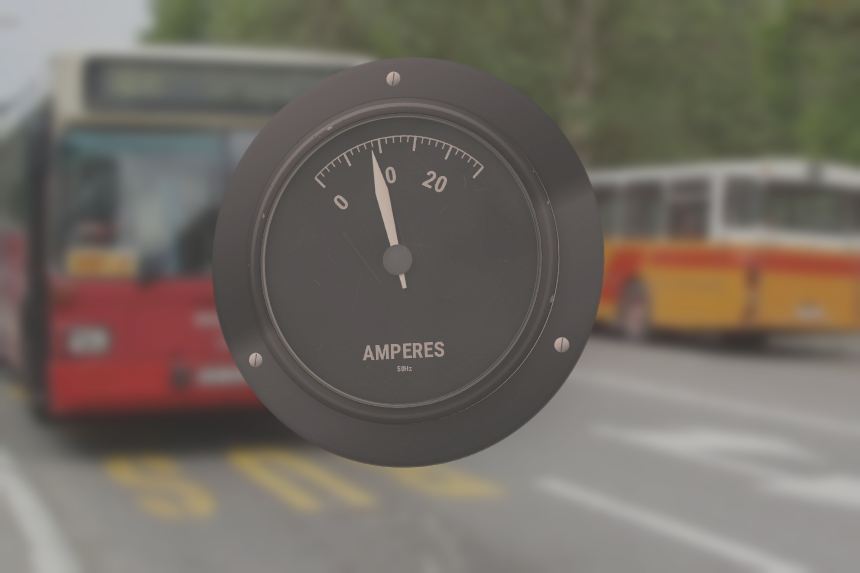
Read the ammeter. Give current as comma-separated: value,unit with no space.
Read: 9,A
